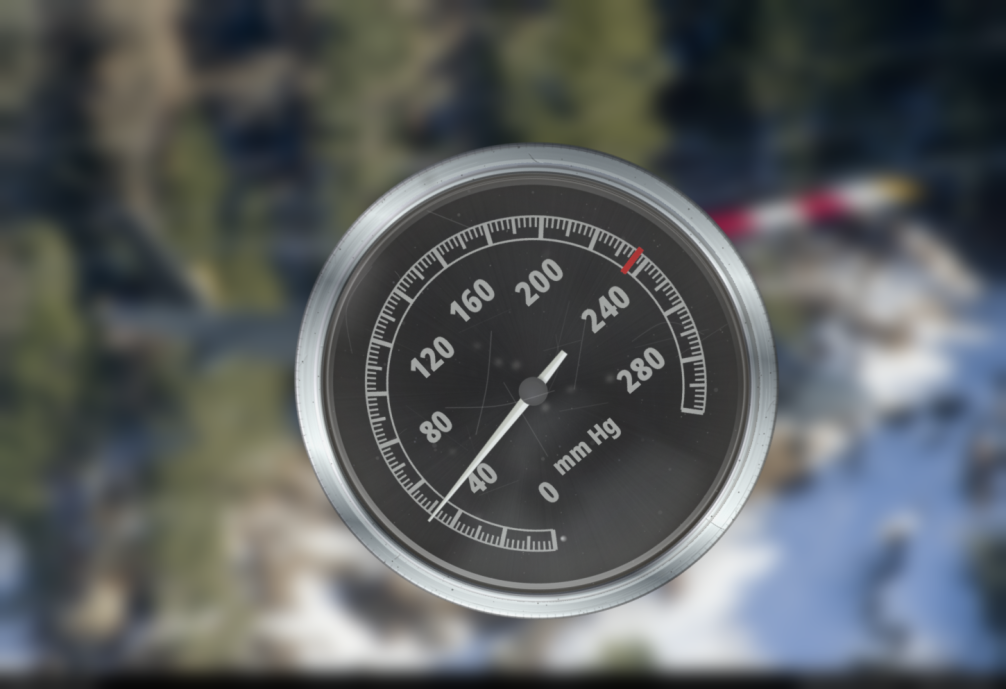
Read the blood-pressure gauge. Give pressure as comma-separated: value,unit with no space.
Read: 48,mmHg
